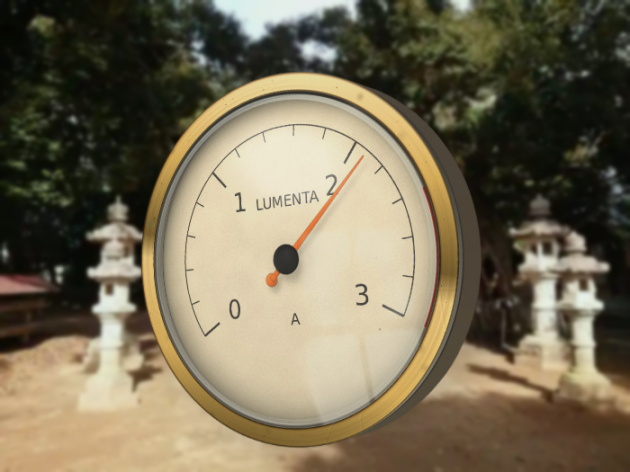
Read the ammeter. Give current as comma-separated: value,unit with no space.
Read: 2.1,A
